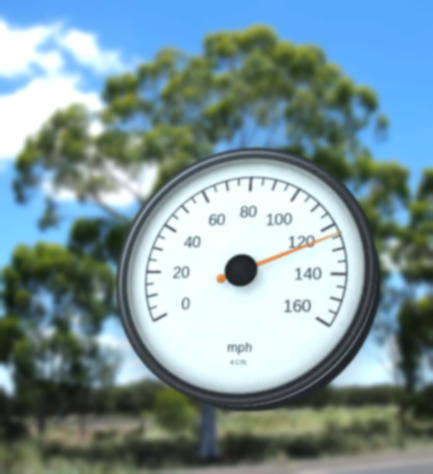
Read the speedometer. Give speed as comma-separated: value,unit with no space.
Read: 125,mph
